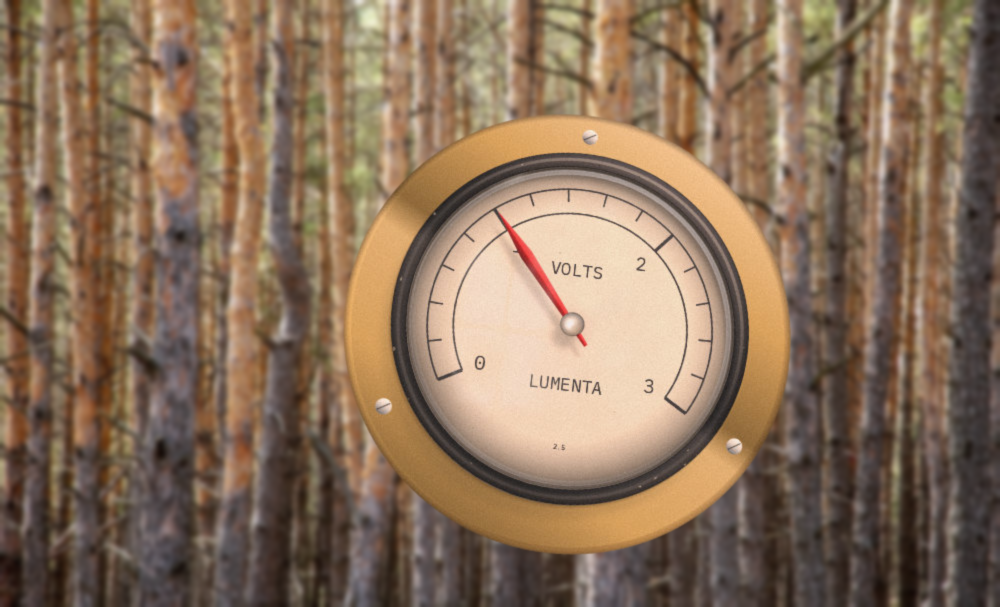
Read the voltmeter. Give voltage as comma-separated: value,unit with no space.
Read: 1,V
